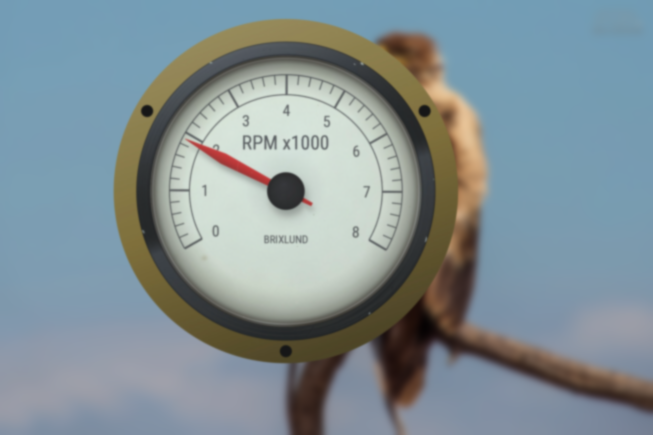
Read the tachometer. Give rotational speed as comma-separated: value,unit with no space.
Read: 1900,rpm
